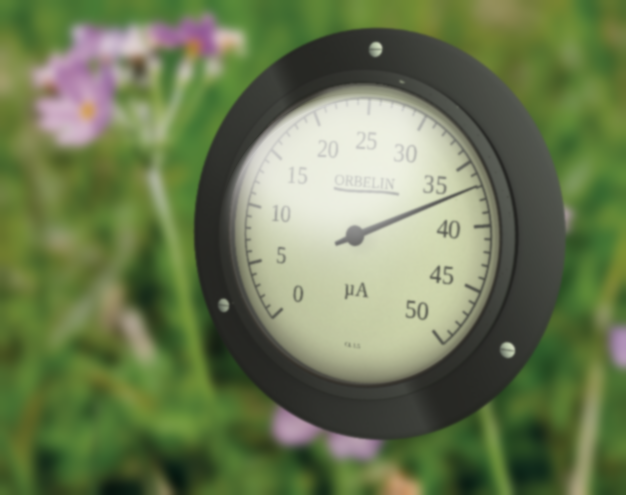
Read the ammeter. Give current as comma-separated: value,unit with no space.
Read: 37,µA
